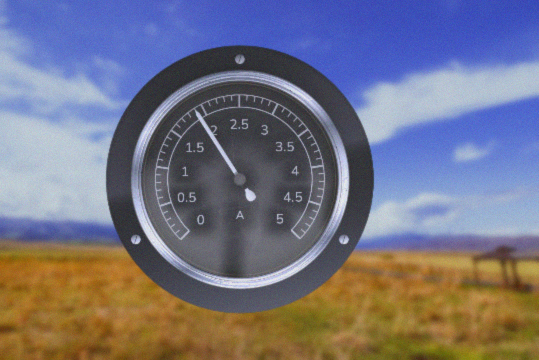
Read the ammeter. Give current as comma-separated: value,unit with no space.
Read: 1.9,A
